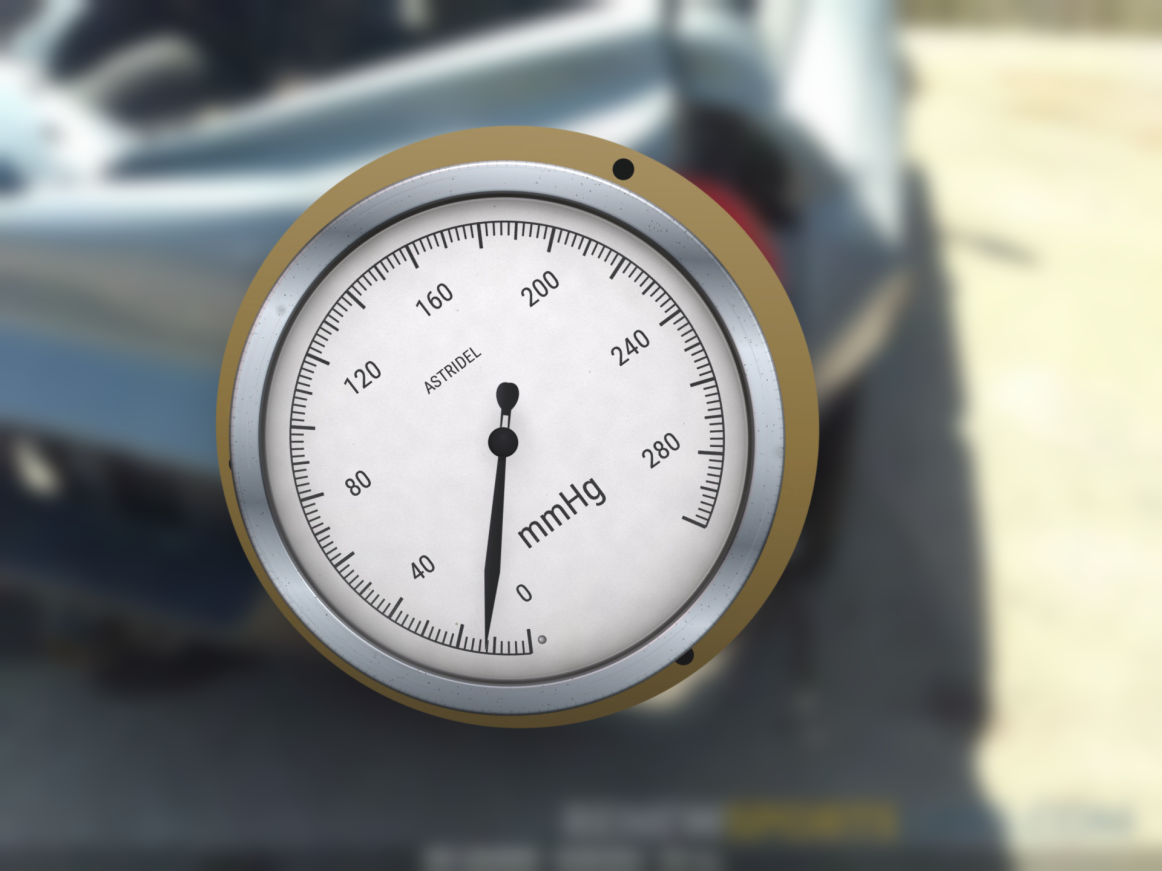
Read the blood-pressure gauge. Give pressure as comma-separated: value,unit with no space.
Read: 12,mmHg
